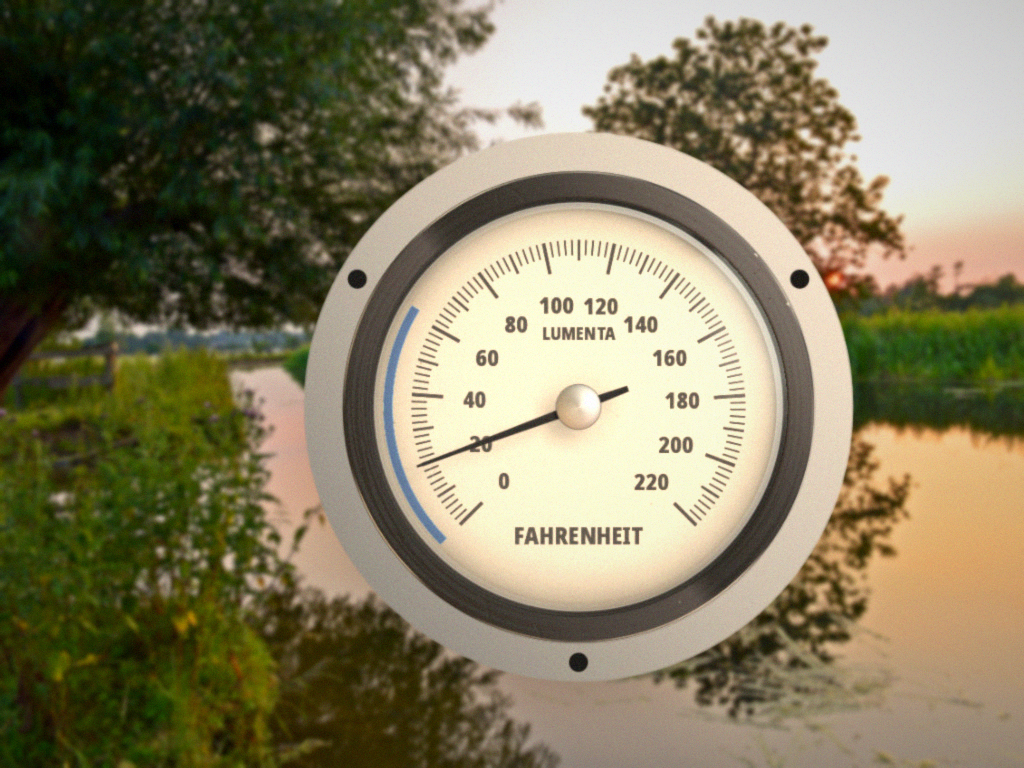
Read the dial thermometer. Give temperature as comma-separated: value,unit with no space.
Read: 20,°F
